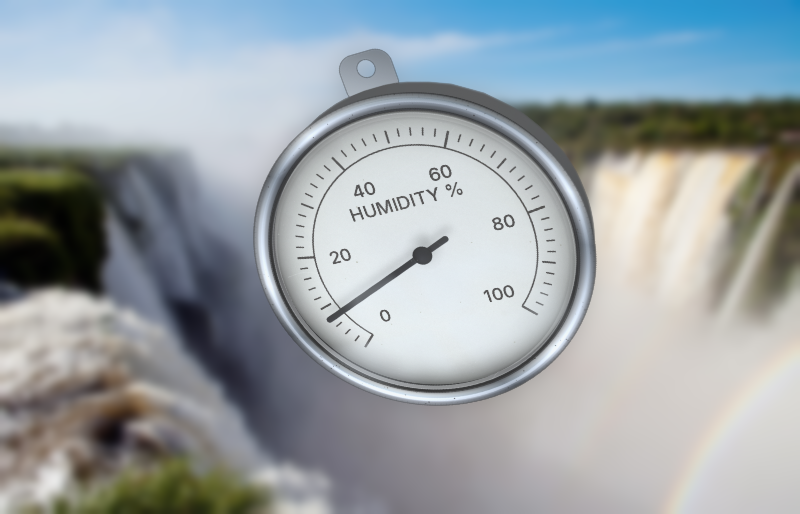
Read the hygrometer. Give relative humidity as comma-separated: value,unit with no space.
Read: 8,%
